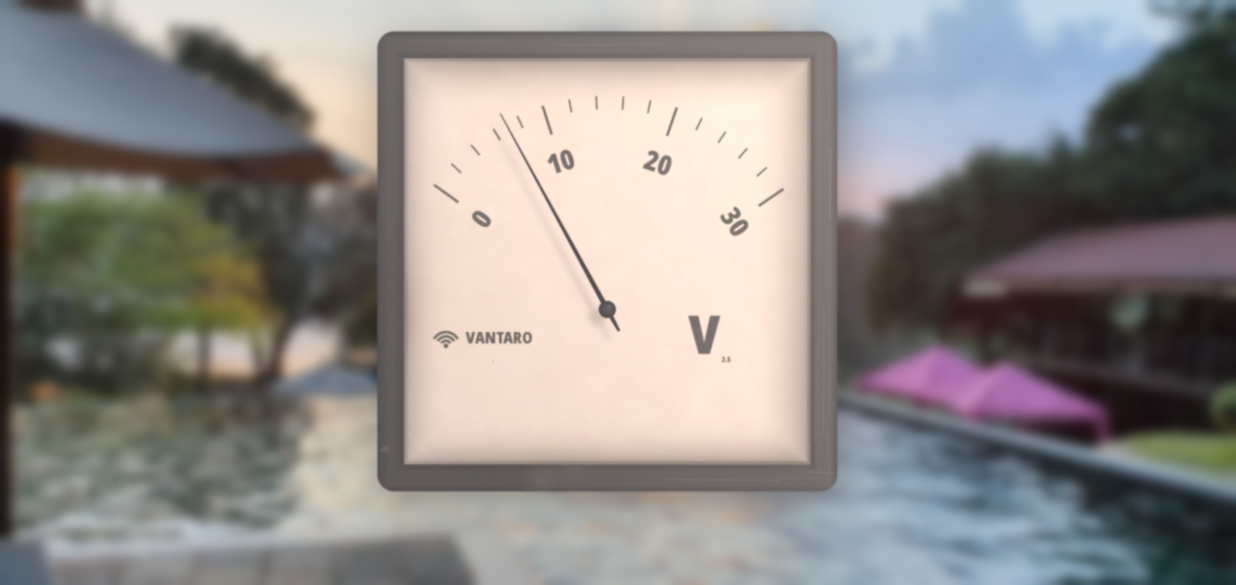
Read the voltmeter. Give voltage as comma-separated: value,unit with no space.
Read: 7,V
